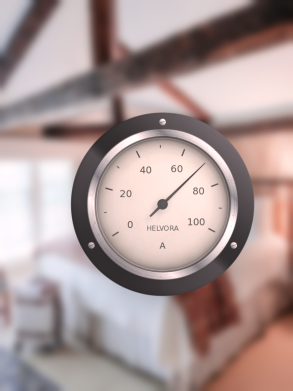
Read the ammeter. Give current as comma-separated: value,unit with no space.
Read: 70,A
